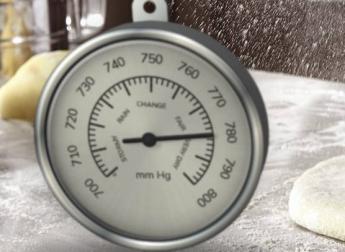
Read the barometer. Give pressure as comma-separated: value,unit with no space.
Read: 780,mmHg
